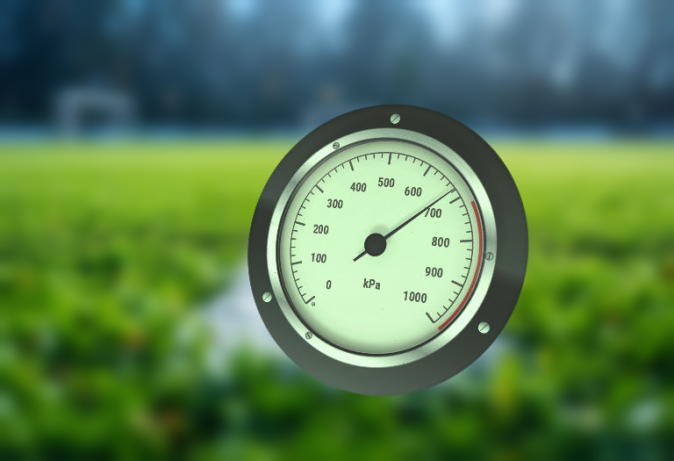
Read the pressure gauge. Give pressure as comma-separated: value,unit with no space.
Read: 680,kPa
